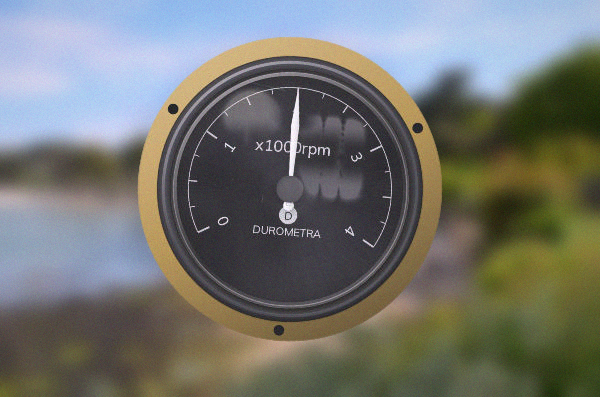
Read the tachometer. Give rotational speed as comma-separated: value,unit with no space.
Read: 2000,rpm
